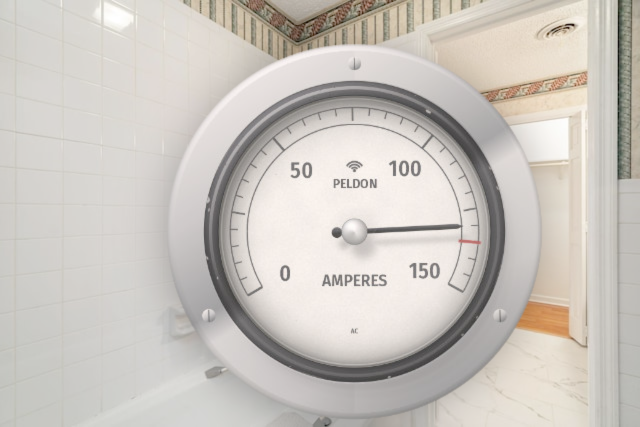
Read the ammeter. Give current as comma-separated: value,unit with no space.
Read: 130,A
